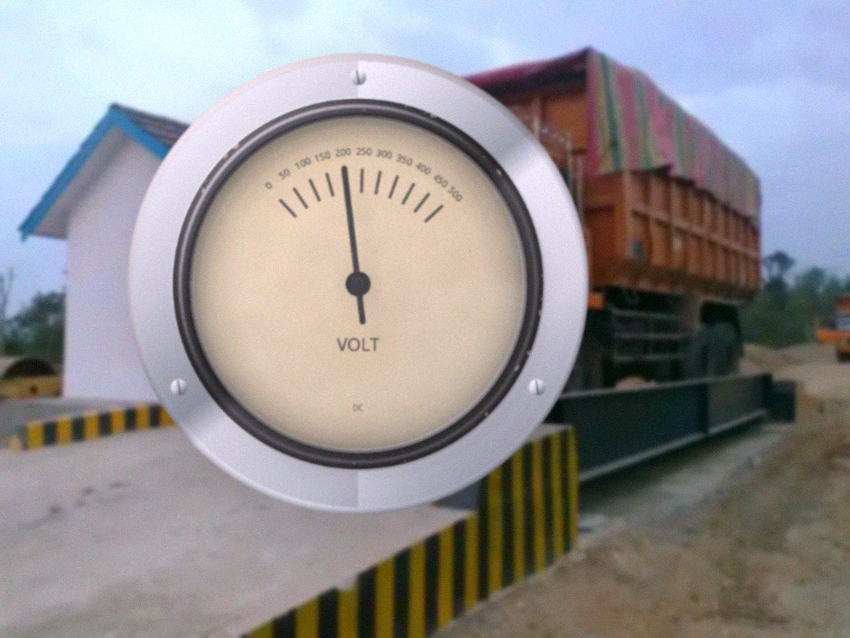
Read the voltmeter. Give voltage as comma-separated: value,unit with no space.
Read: 200,V
